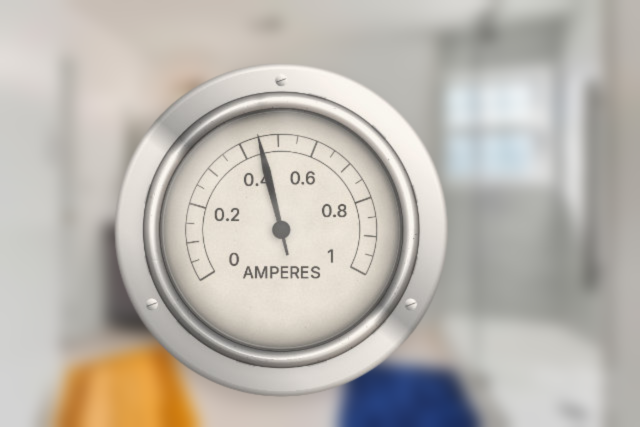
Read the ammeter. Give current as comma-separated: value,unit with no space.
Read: 0.45,A
